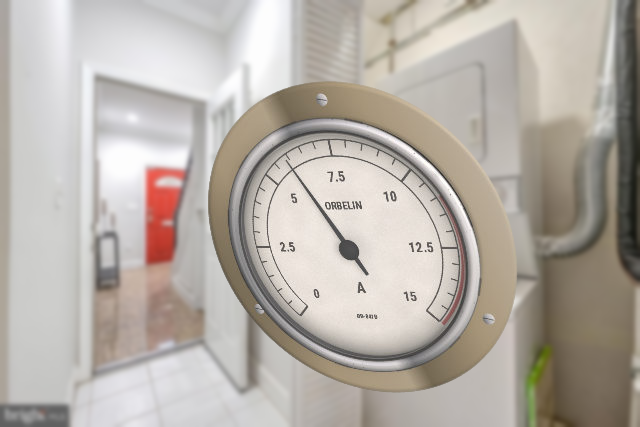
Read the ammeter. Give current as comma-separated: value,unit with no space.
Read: 6,A
